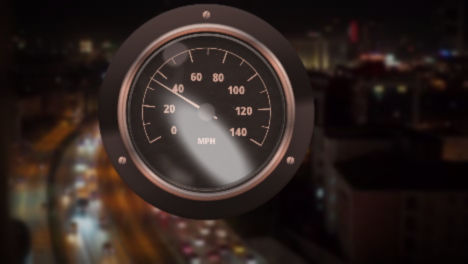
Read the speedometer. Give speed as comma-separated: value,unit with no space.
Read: 35,mph
